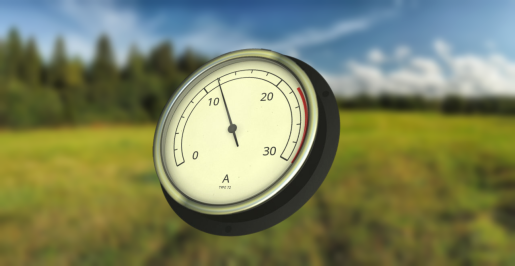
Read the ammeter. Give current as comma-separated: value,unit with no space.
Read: 12,A
